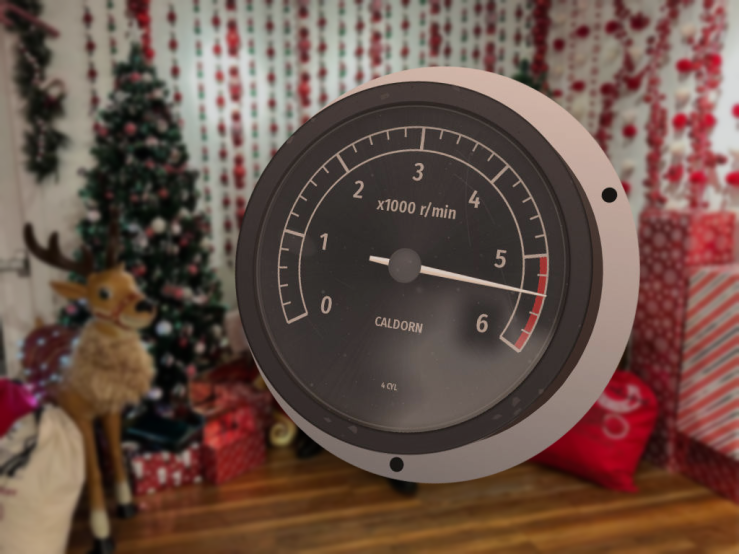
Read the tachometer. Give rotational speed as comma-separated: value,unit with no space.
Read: 5400,rpm
